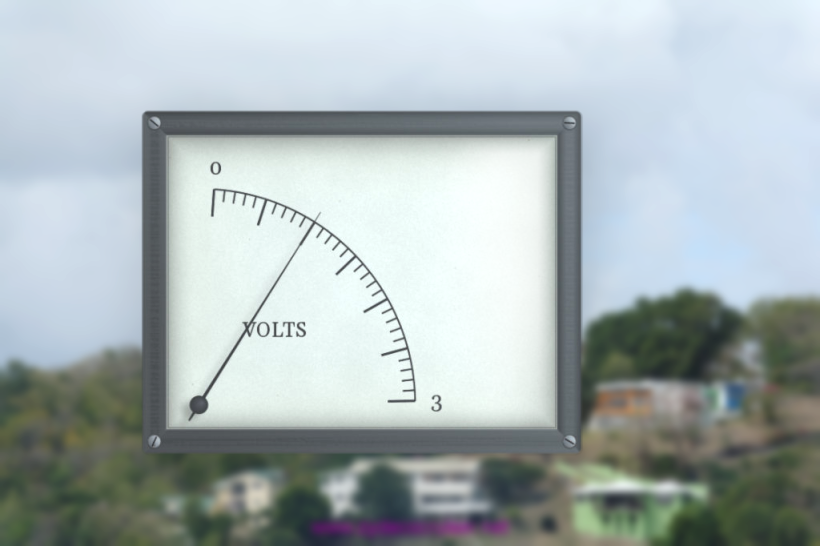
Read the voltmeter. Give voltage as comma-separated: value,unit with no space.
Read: 1,V
